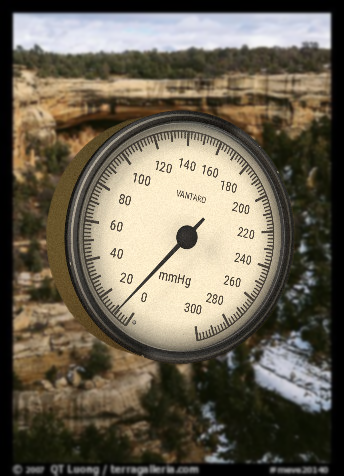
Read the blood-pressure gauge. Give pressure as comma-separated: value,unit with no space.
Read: 10,mmHg
